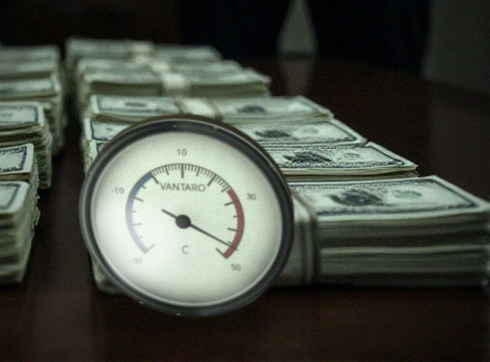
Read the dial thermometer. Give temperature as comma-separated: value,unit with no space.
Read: 45,°C
